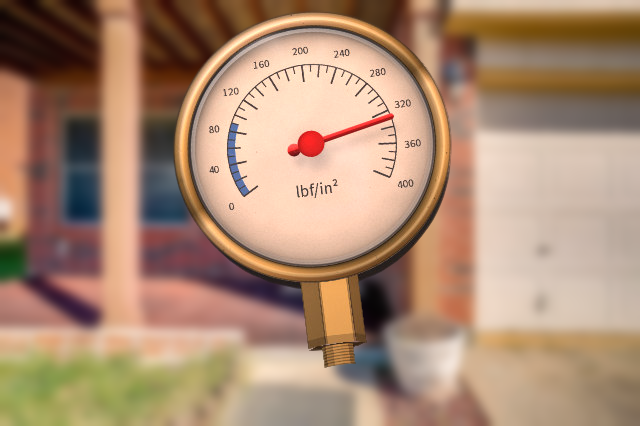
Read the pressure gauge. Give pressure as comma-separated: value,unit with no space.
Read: 330,psi
